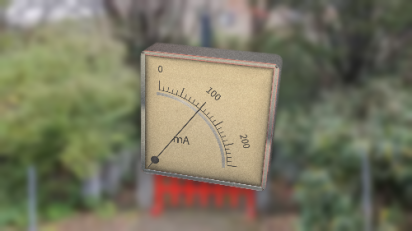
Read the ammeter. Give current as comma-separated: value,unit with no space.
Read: 100,mA
